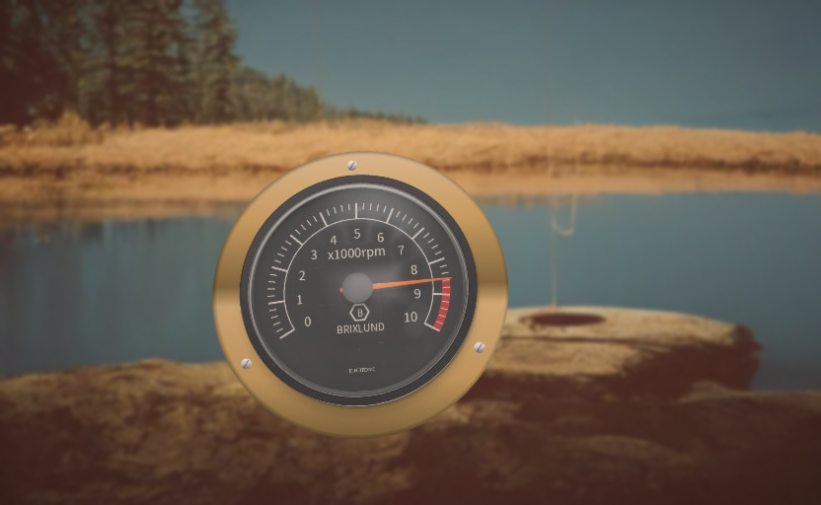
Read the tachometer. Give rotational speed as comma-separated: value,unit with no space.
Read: 8600,rpm
